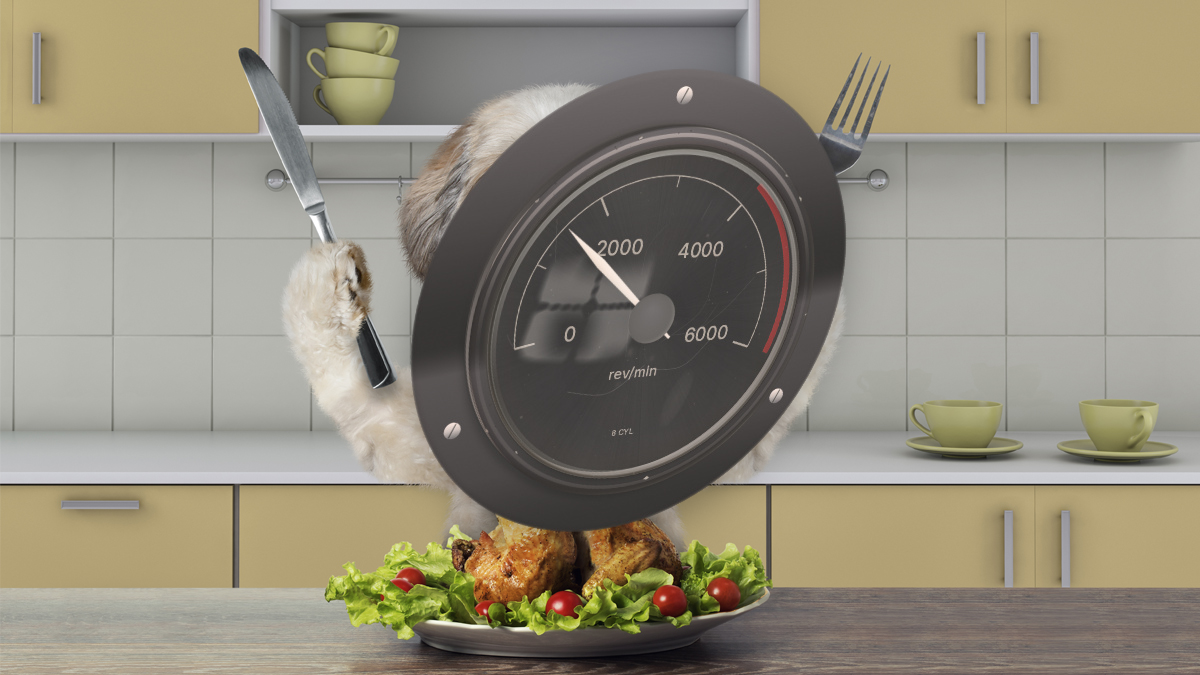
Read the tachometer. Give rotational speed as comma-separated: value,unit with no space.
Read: 1500,rpm
